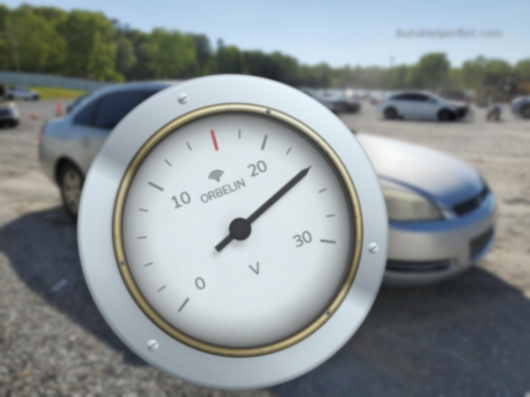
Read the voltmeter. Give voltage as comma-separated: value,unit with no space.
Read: 24,V
